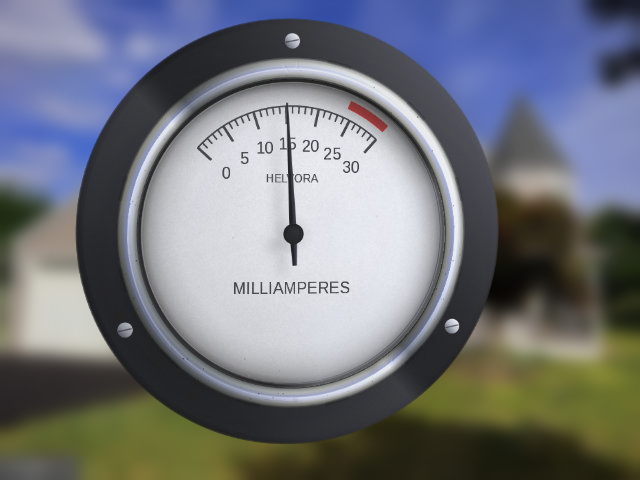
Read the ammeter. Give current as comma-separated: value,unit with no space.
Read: 15,mA
